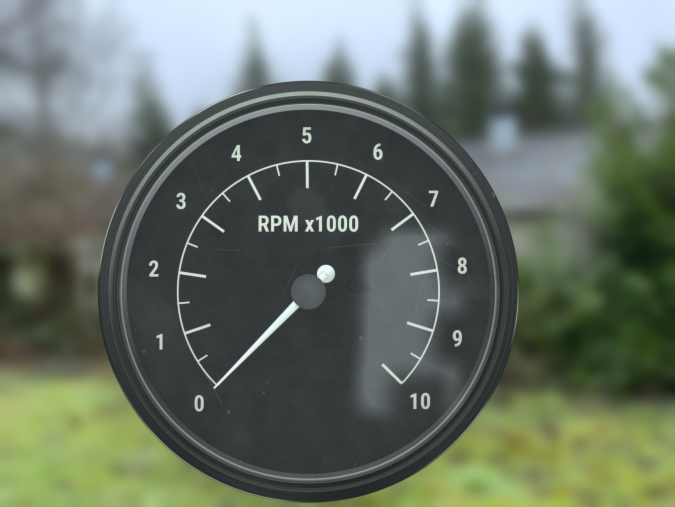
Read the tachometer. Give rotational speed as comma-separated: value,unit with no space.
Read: 0,rpm
